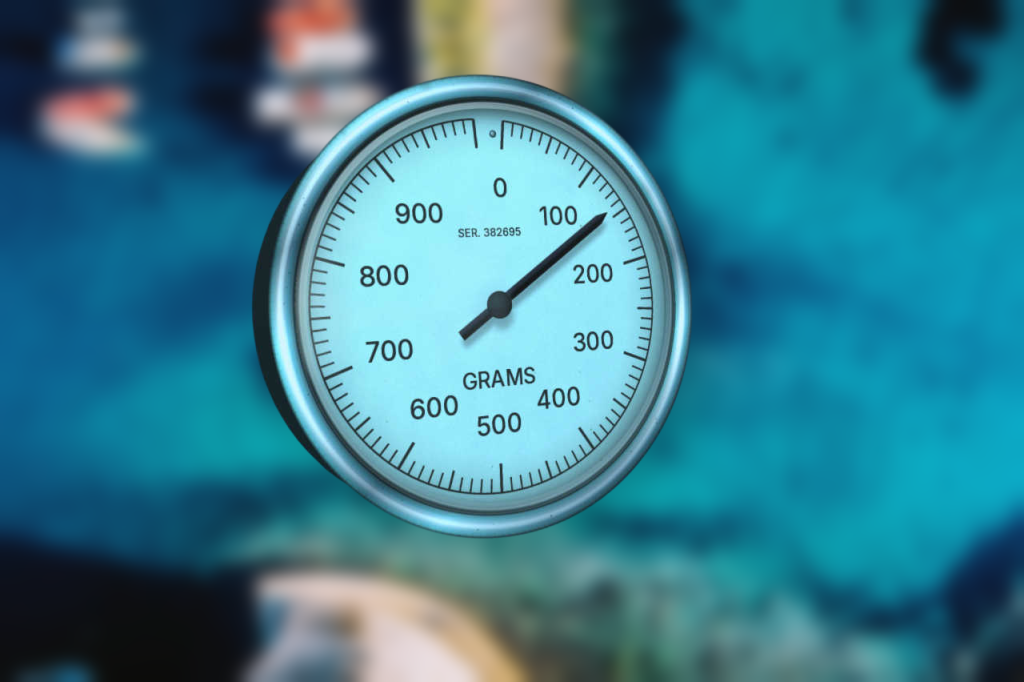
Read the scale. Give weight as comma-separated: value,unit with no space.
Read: 140,g
